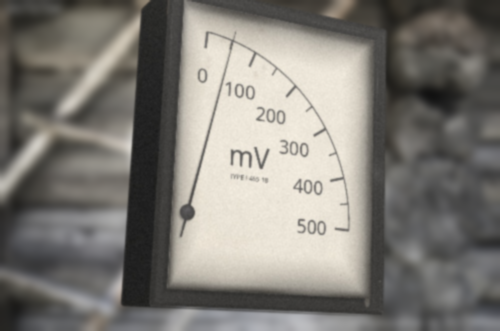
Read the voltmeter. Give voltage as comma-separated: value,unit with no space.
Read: 50,mV
